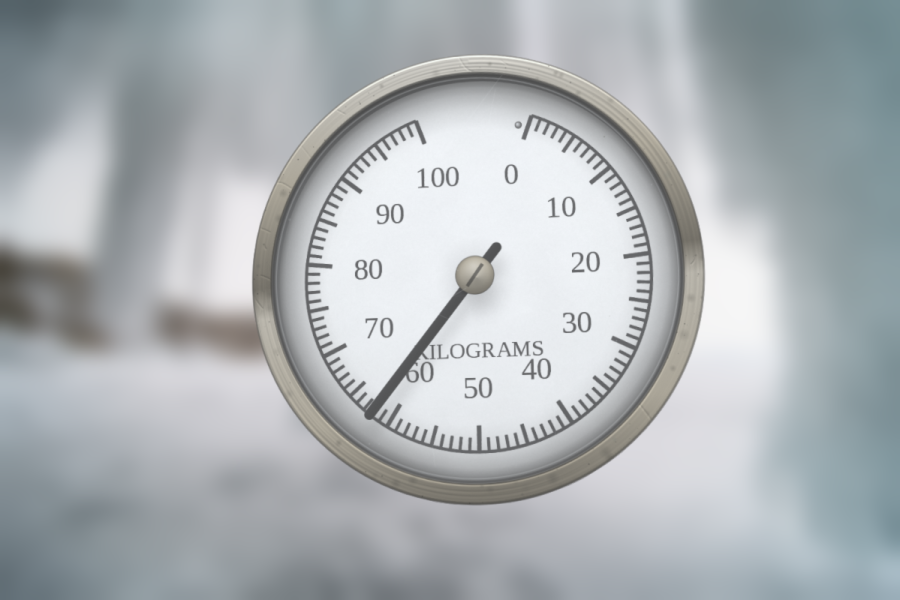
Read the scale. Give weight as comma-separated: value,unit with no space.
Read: 62,kg
